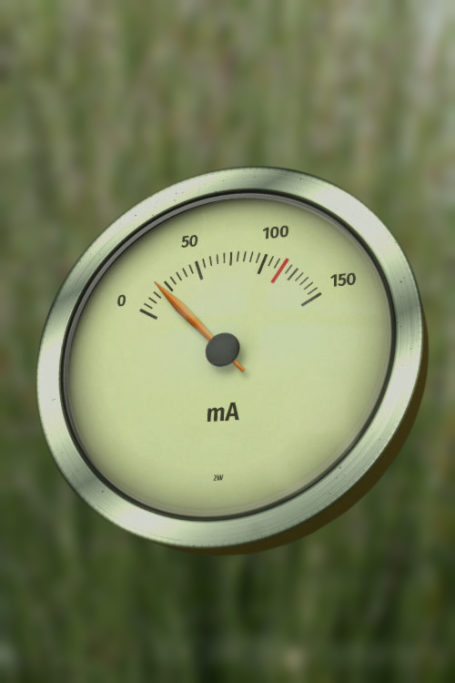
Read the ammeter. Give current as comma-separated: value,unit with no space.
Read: 20,mA
